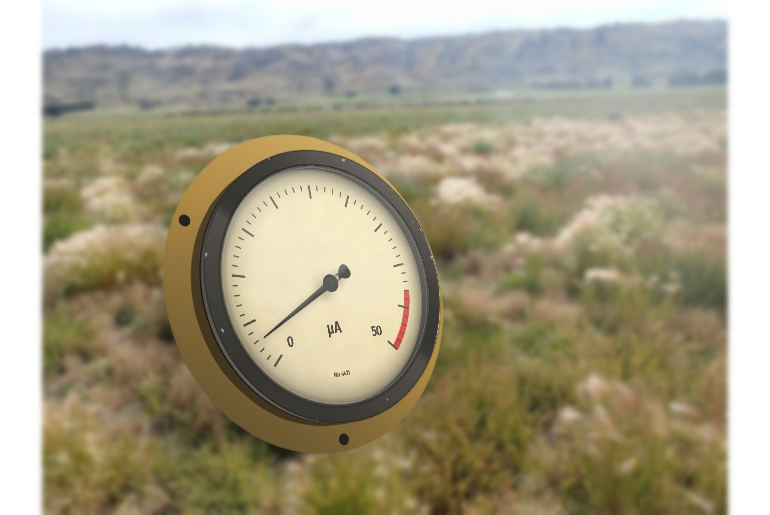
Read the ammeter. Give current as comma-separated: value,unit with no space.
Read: 3,µA
